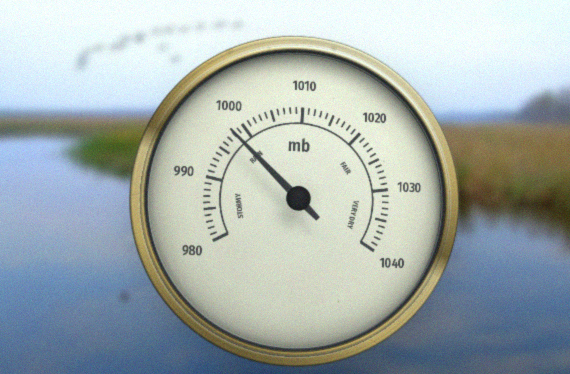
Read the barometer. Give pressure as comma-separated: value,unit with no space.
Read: 998,mbar
